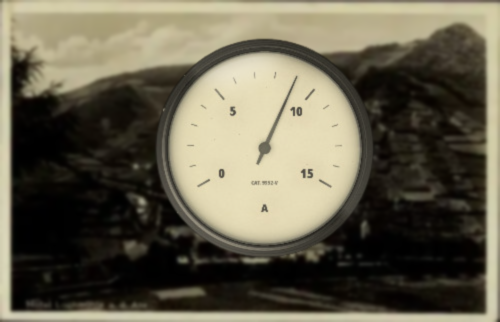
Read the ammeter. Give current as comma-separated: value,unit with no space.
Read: 9,A
